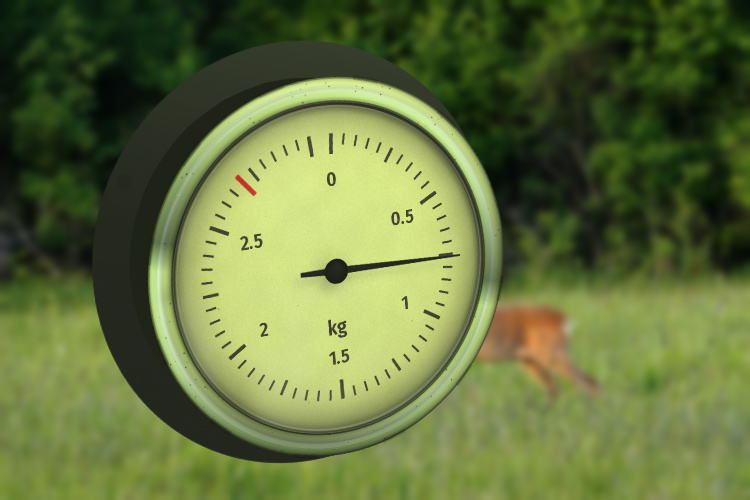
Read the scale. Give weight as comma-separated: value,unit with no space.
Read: 0.75,kg
